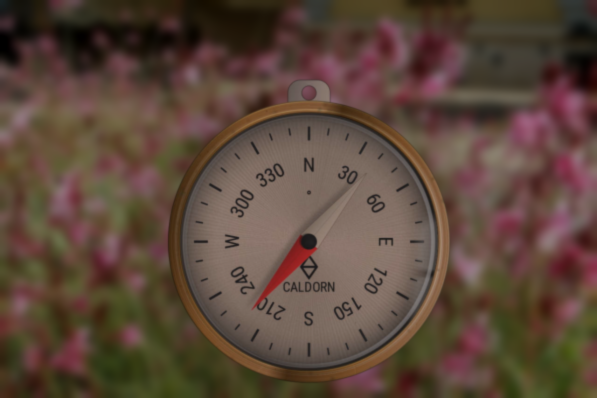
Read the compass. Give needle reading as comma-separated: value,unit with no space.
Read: 220,°
